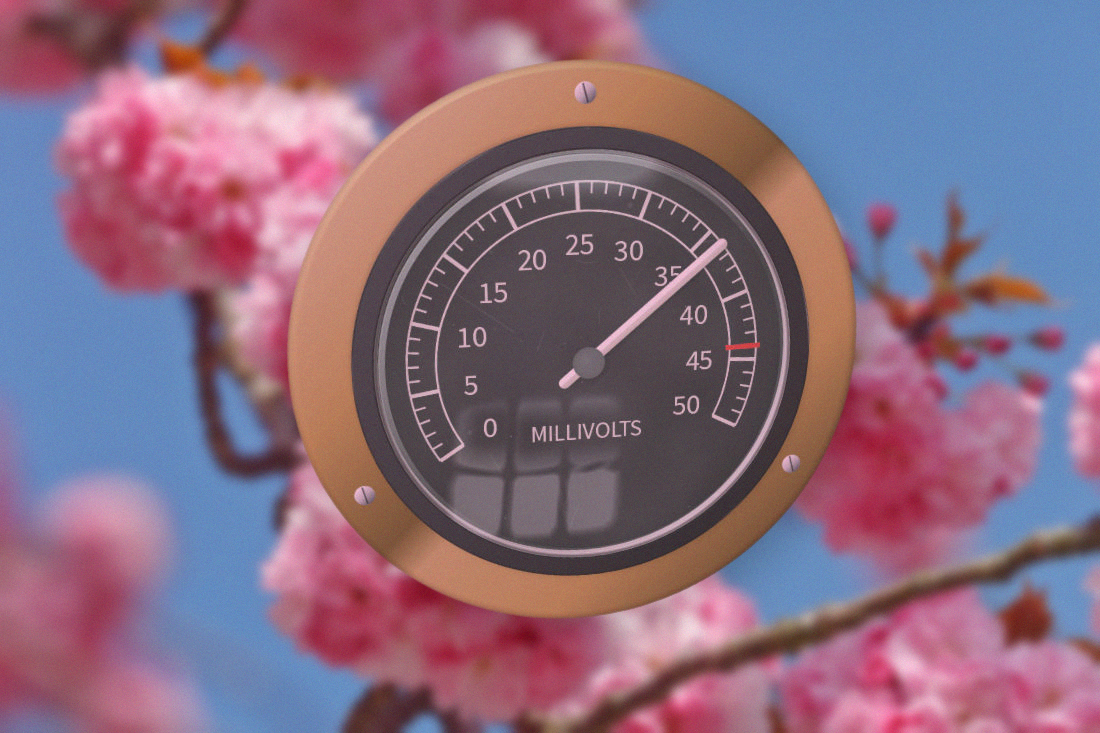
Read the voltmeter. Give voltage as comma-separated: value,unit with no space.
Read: 36,mV
